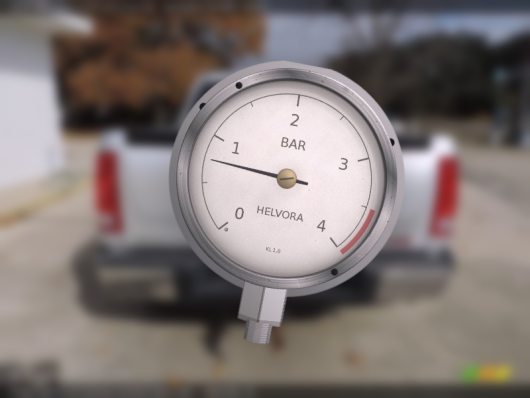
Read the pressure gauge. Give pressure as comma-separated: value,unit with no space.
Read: 0.75,bar
